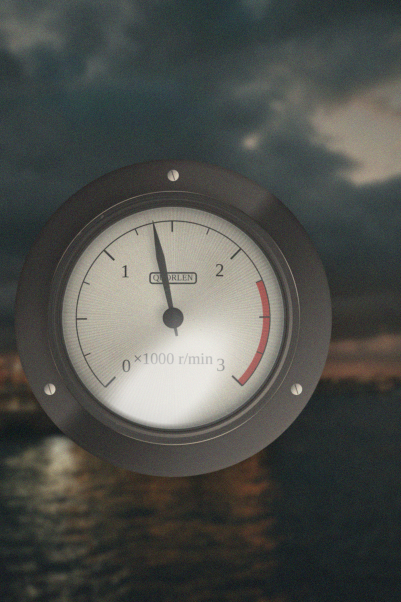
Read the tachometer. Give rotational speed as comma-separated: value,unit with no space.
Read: 1375,rpm
